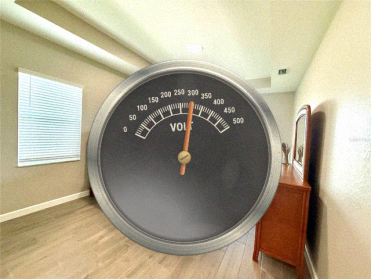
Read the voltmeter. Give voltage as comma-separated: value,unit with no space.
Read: 300,V
